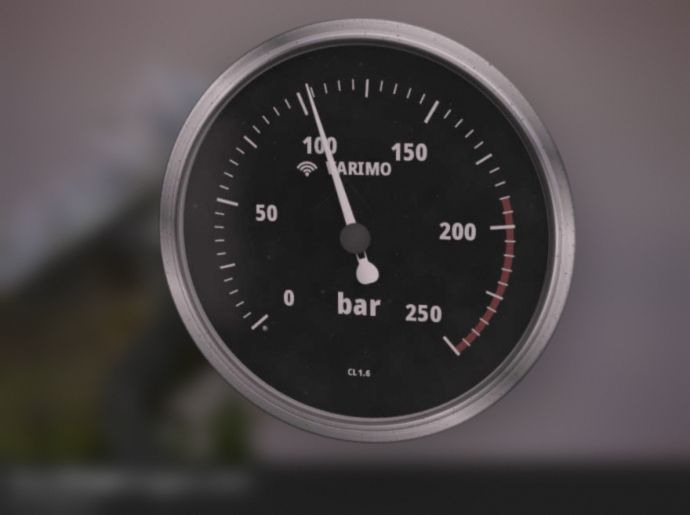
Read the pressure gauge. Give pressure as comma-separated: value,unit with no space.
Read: 105,bar
